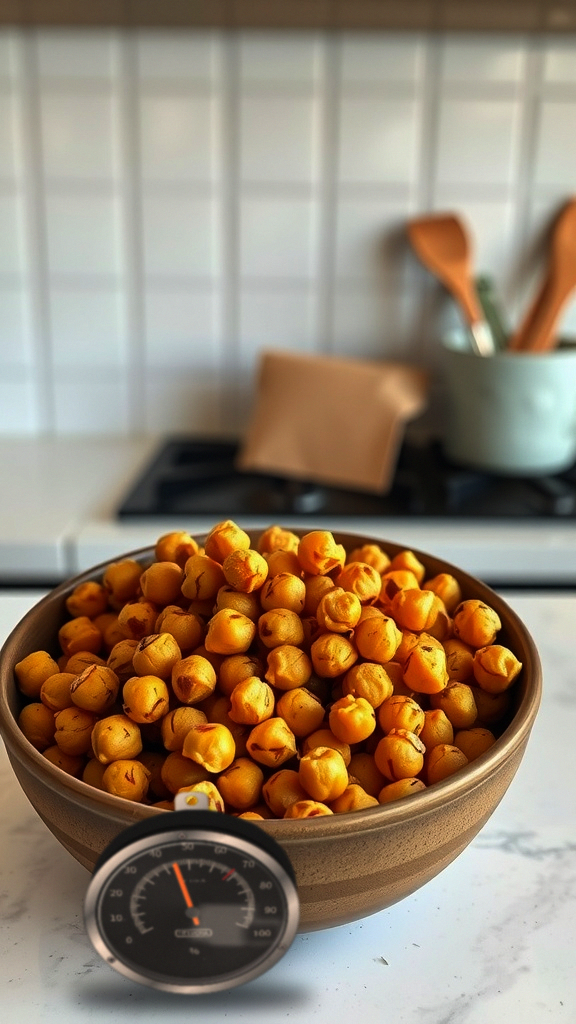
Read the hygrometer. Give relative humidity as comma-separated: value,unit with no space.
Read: 45,%
